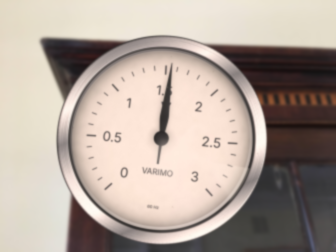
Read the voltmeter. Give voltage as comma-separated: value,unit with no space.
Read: 1.55,V
